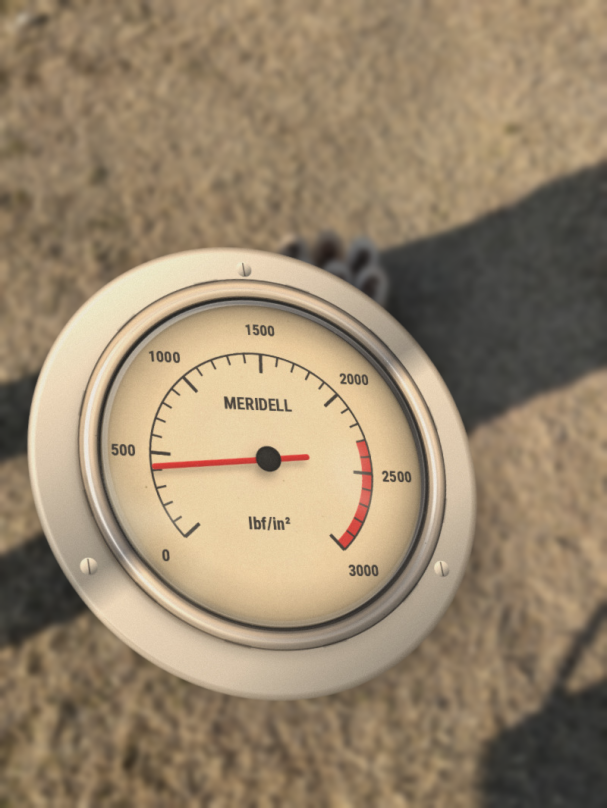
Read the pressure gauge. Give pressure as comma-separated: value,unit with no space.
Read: 400,psi
